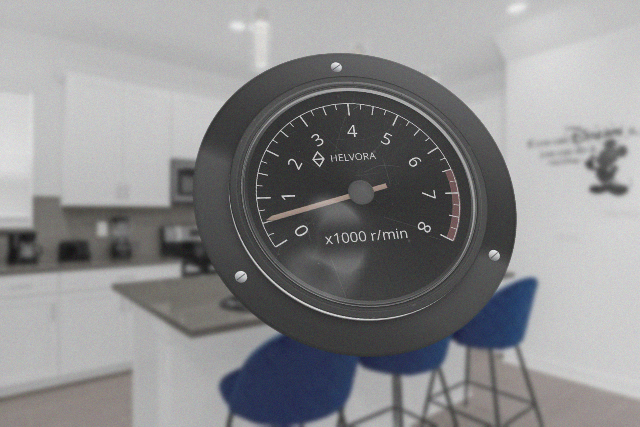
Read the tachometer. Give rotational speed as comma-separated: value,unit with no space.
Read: 500,rpm
